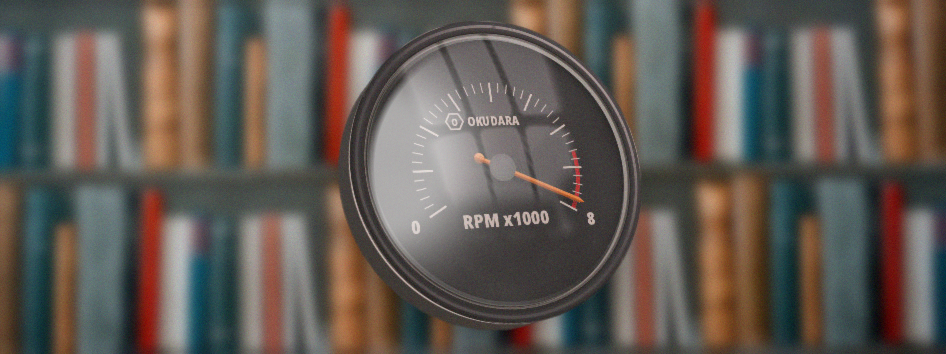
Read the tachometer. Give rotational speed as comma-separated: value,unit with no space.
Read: 7800,rpm
